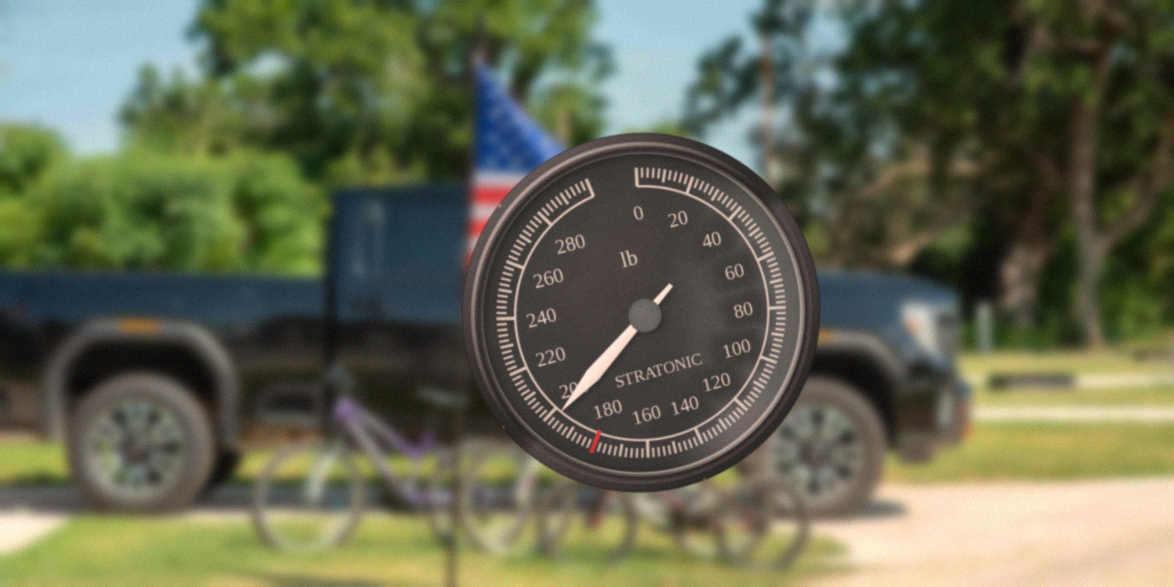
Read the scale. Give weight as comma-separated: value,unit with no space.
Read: 198,lb
